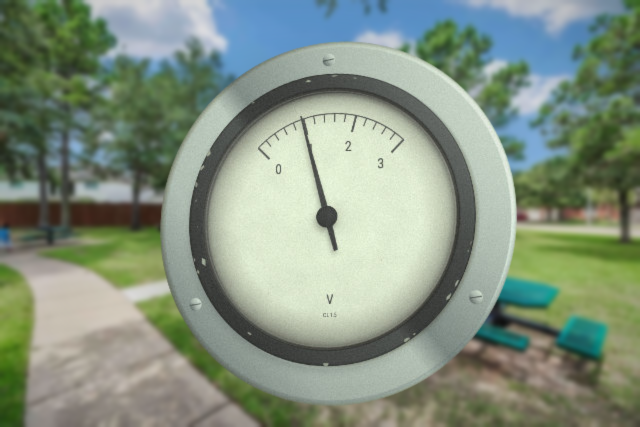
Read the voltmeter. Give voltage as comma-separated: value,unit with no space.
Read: 1,V
